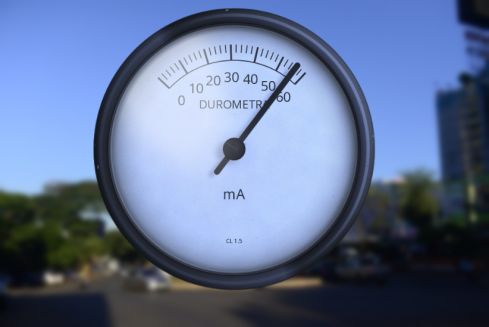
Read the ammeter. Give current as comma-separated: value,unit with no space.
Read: 56,mA
